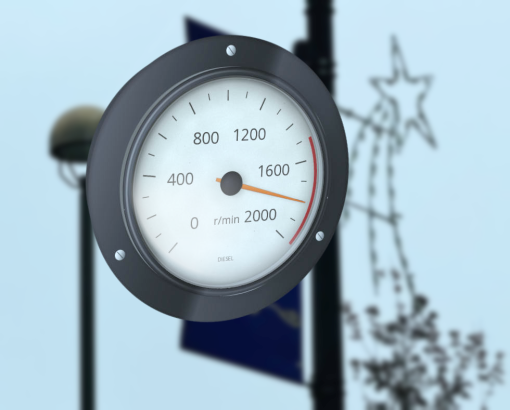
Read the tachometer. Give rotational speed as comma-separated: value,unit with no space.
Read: 1800,rpm
